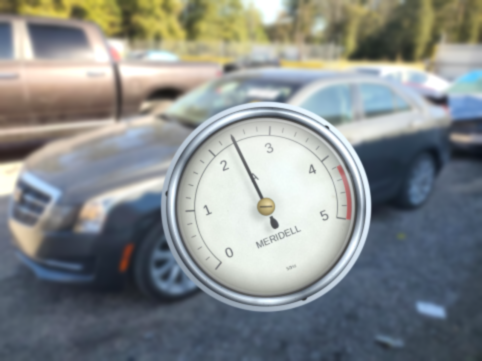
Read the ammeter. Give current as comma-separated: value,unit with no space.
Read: 2.4,A
